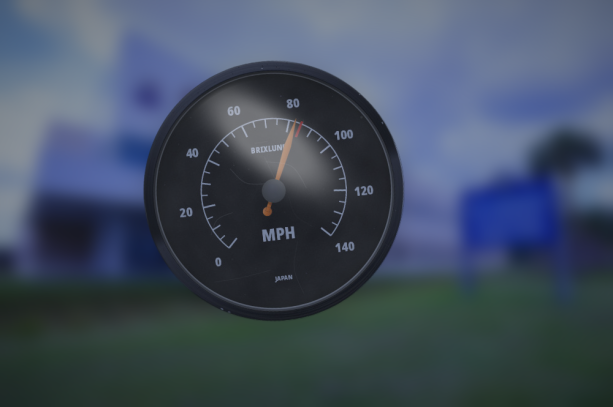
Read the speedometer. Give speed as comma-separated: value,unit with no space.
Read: 82.5,mph
